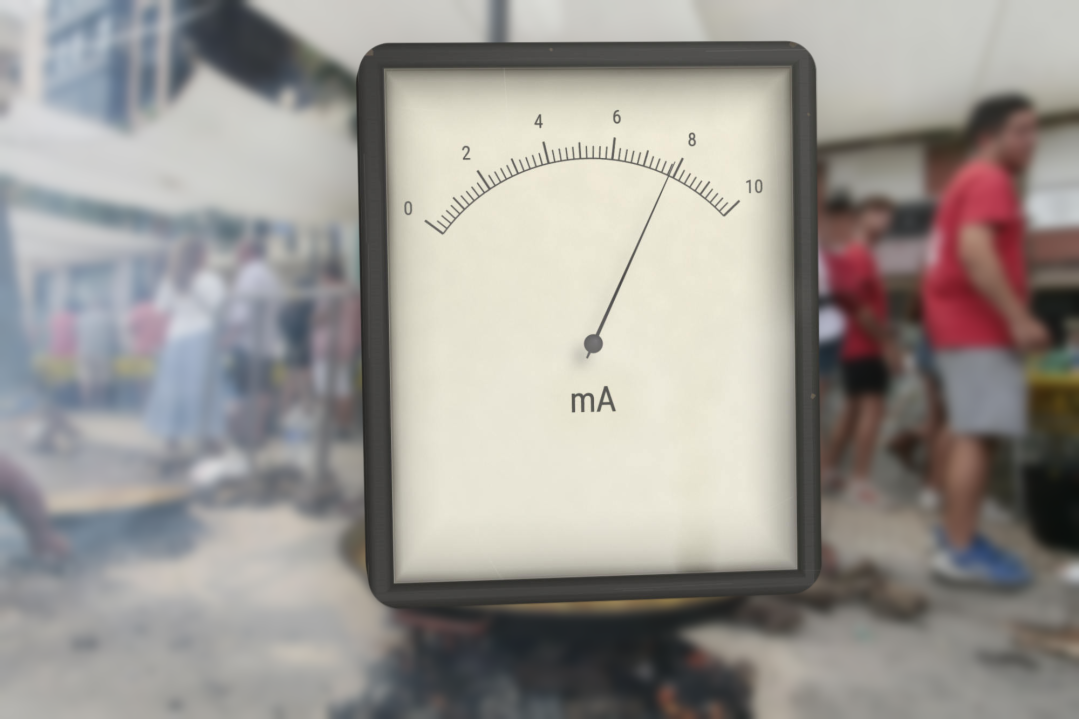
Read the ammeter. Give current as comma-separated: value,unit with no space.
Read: 7.8,mA
